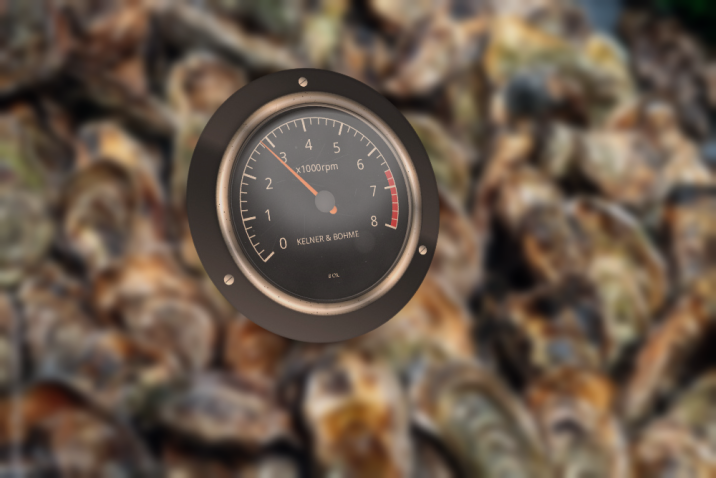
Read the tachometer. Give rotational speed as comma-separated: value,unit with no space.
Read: 2800,rpm
